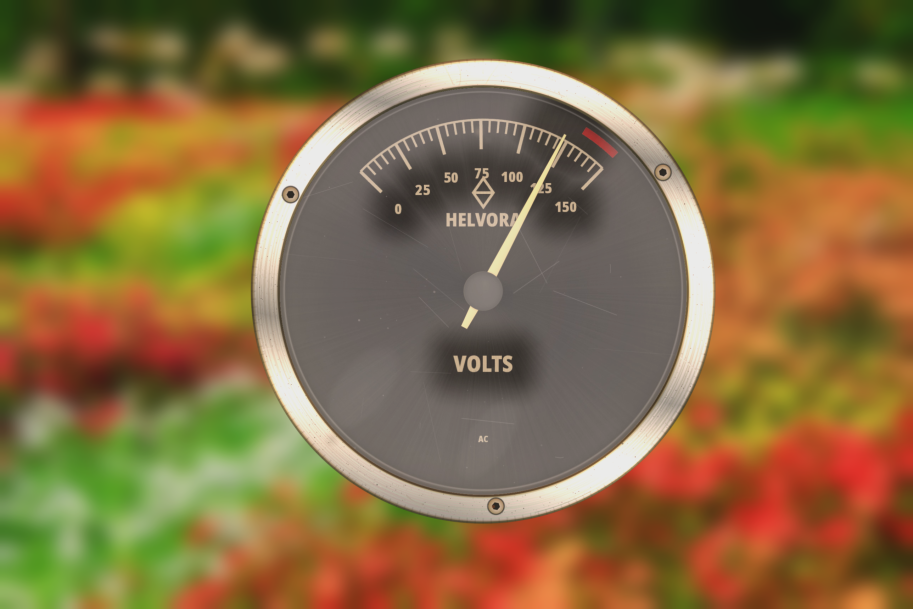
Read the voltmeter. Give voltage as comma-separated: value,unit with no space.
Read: 122.5,V
